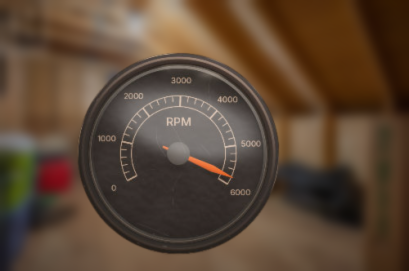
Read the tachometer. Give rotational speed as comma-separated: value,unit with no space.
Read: 5800,rpm
